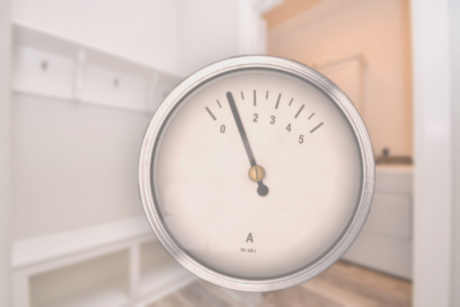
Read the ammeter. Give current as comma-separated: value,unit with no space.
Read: 1,A
